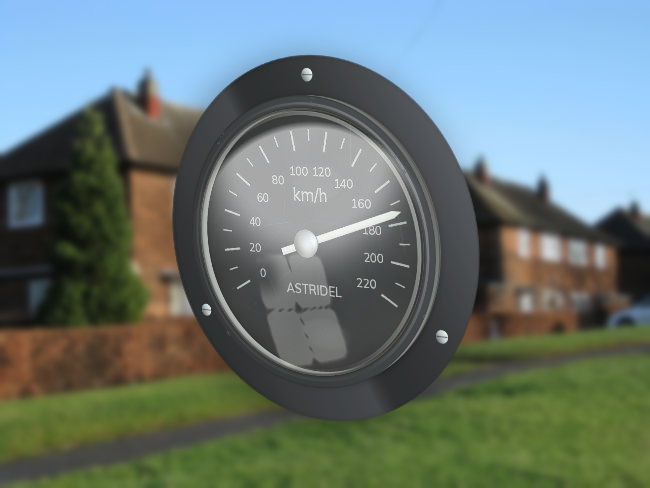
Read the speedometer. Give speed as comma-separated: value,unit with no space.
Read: 175,km/h
